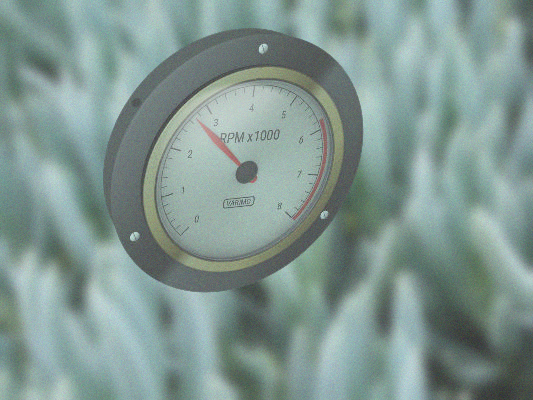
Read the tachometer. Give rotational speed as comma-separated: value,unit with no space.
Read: 2700,rpm
